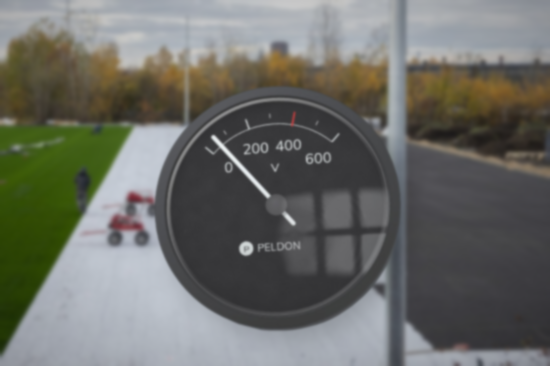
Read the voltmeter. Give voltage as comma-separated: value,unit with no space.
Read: 50,V
